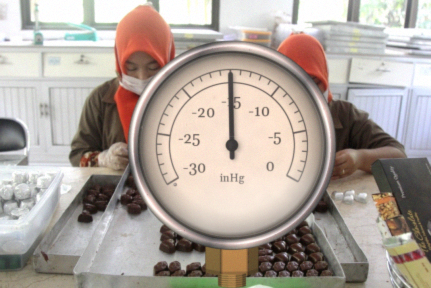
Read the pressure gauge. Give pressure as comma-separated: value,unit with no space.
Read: -15,inHg
